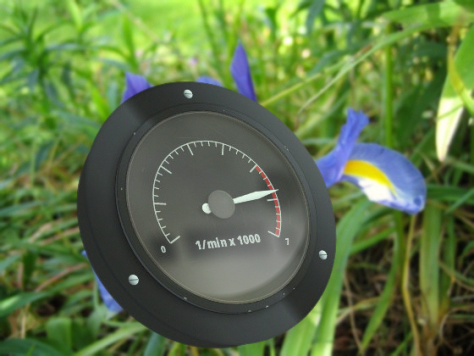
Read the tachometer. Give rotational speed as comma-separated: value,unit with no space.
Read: 5800,rpm
